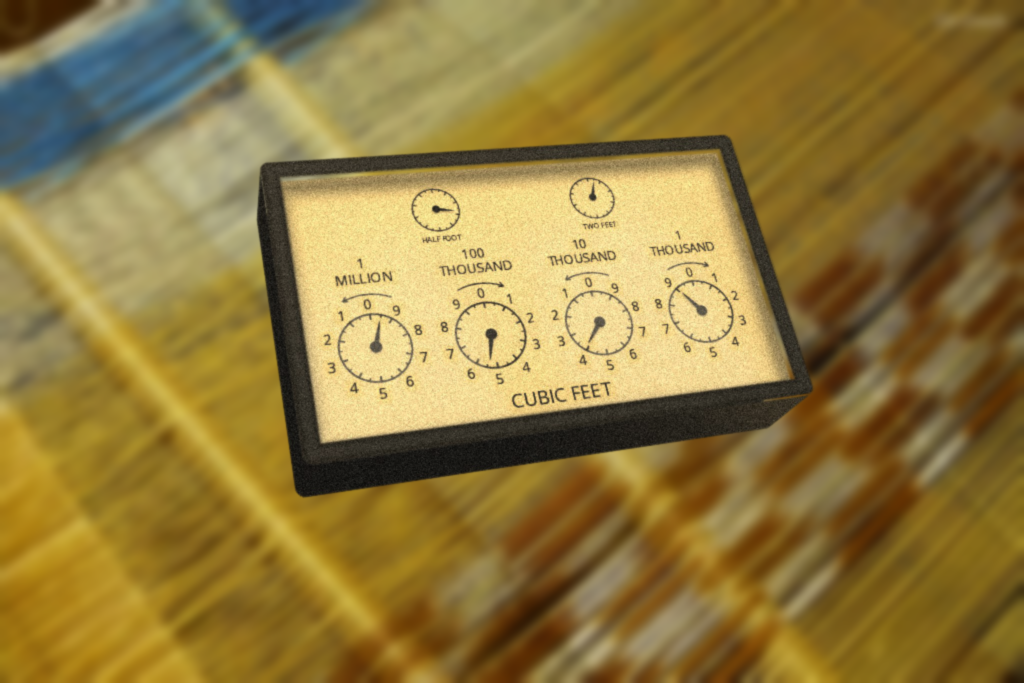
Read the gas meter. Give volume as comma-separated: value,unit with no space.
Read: 953900,ft³
